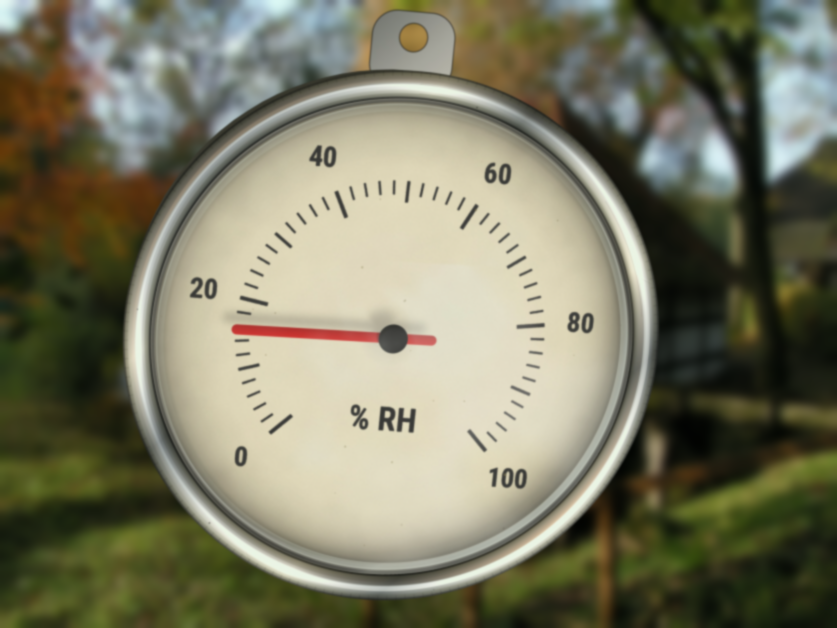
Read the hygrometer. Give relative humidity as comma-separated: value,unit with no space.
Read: 16,%
